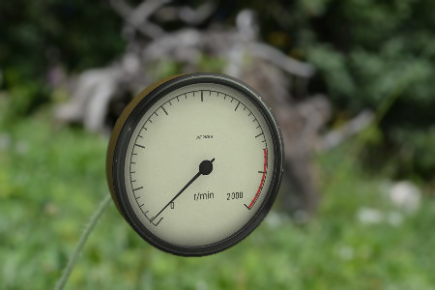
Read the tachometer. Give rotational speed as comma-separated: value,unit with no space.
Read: 50,rpm
